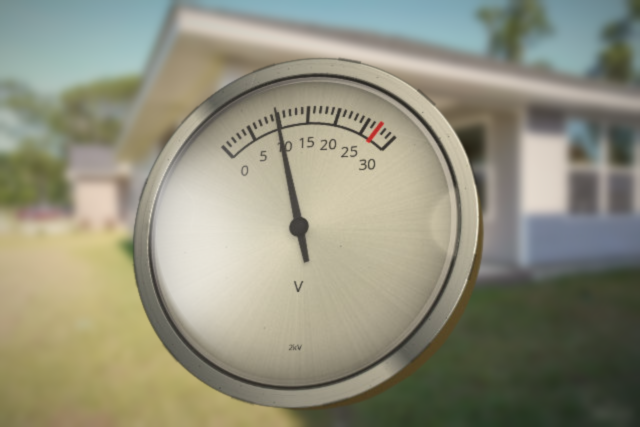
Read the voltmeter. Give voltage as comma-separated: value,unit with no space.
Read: 10,V
